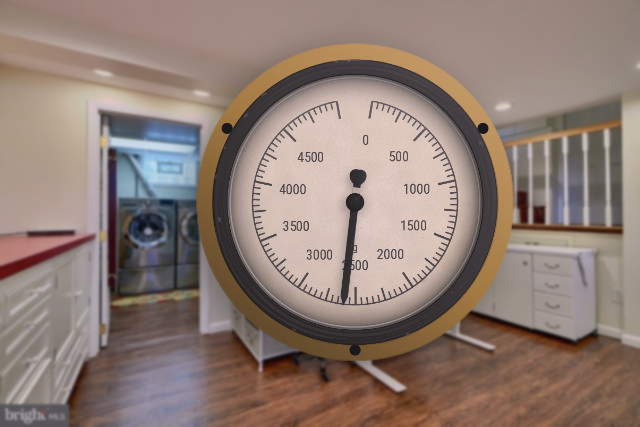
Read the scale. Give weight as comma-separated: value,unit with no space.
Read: 2600,g
